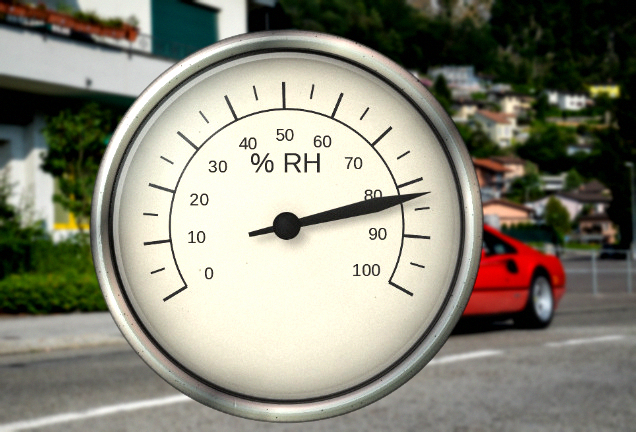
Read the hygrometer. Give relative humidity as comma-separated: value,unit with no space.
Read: 82.5,%
